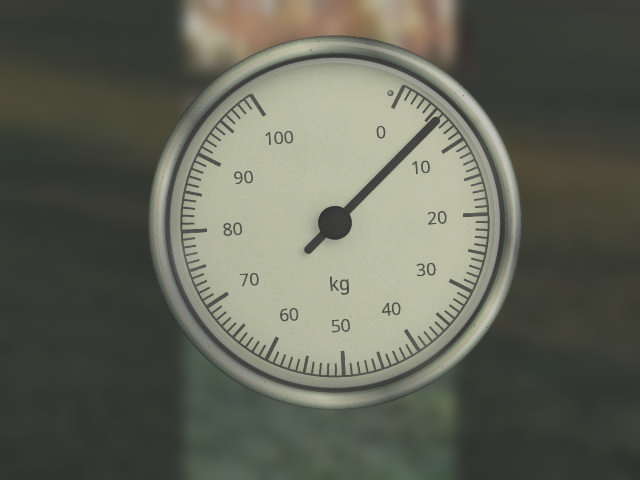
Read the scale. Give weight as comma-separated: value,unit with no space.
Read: 6,kg
